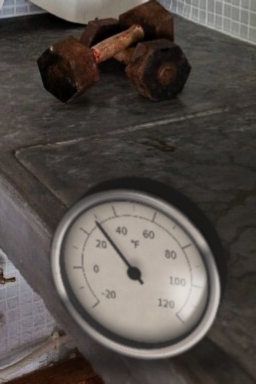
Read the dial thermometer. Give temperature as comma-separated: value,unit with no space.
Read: 30,°F
